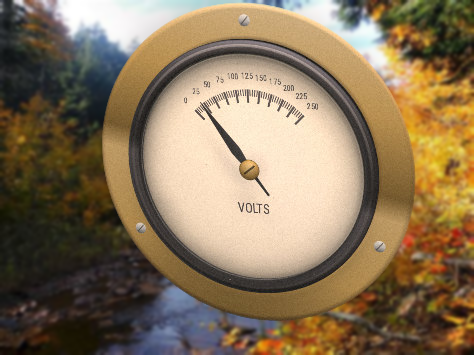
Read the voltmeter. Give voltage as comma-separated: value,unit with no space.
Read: 25,V
